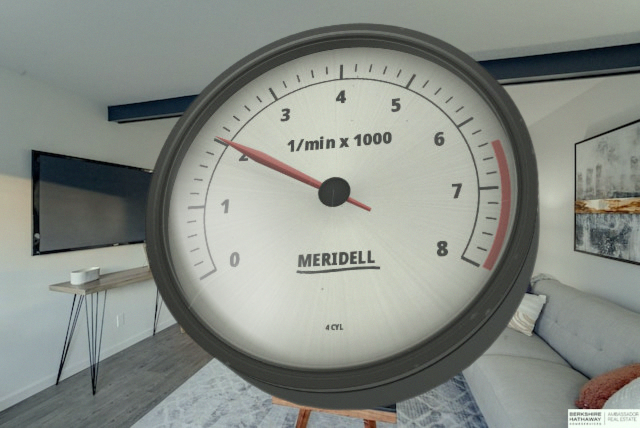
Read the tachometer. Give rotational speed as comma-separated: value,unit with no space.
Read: 2000,rpm
